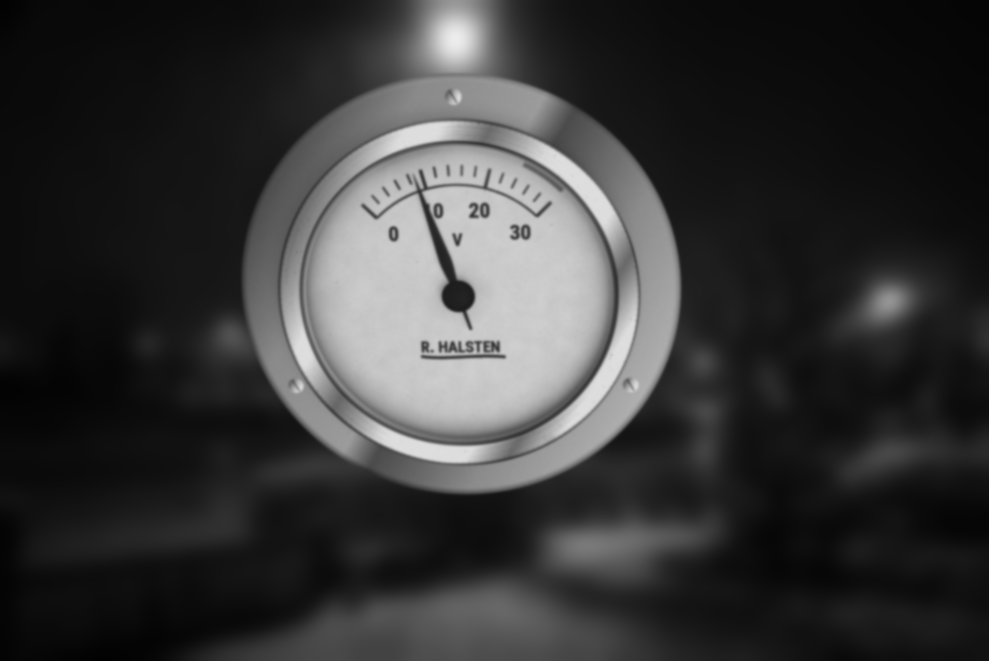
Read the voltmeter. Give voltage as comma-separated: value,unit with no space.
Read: 9,V
